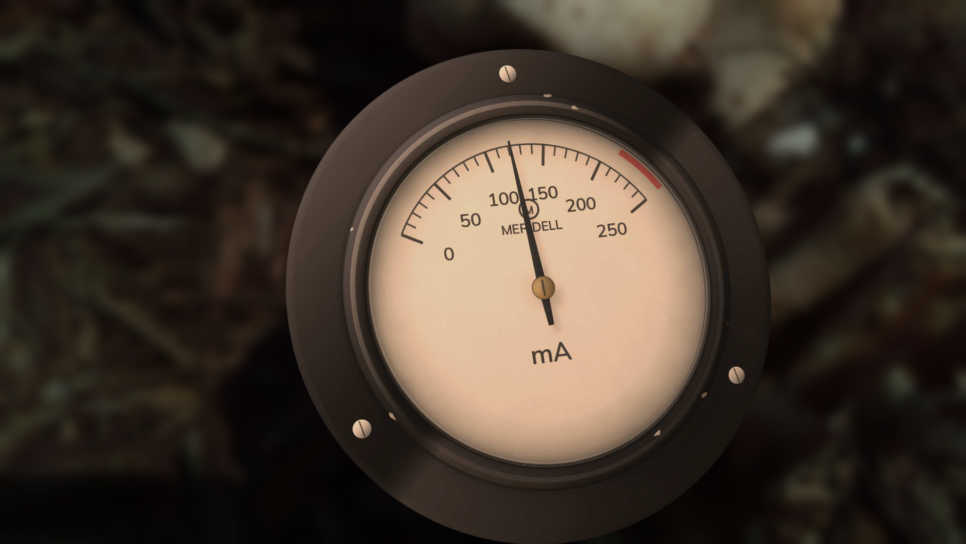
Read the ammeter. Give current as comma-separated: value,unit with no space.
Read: 120,mA
